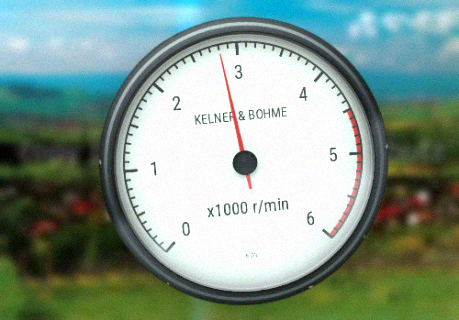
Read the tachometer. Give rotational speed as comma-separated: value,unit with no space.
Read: 2800,rpm
